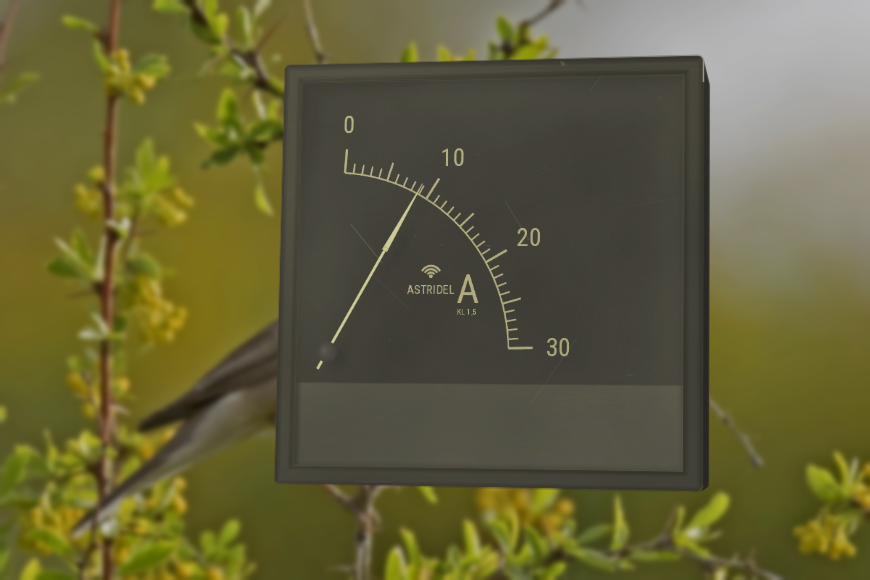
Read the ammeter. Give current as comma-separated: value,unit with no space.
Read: 9,A
